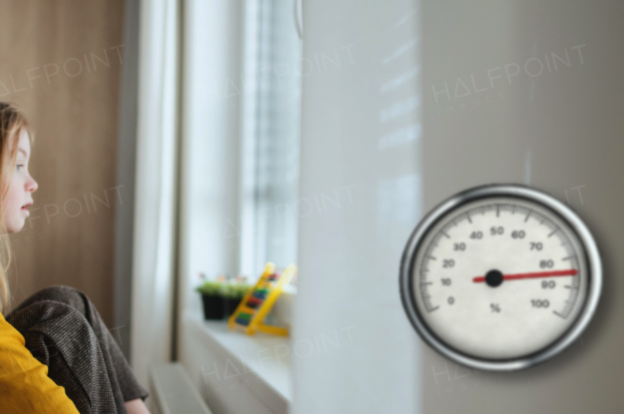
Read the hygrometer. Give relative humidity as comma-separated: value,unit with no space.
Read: 85,%
